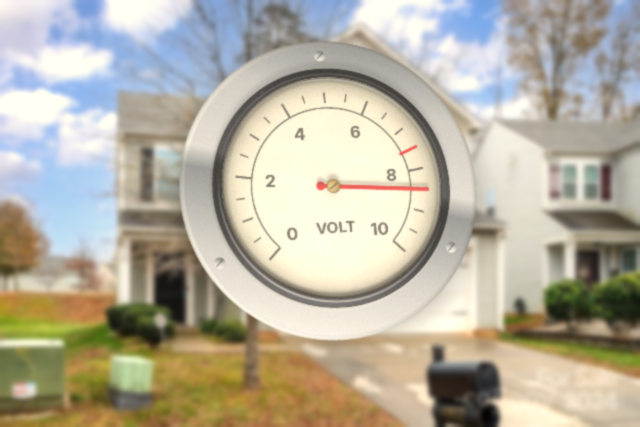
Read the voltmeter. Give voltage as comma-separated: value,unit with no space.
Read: 8.5,V
